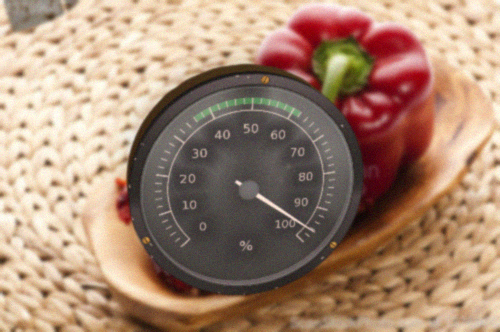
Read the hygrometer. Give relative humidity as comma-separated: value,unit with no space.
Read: 96,%
